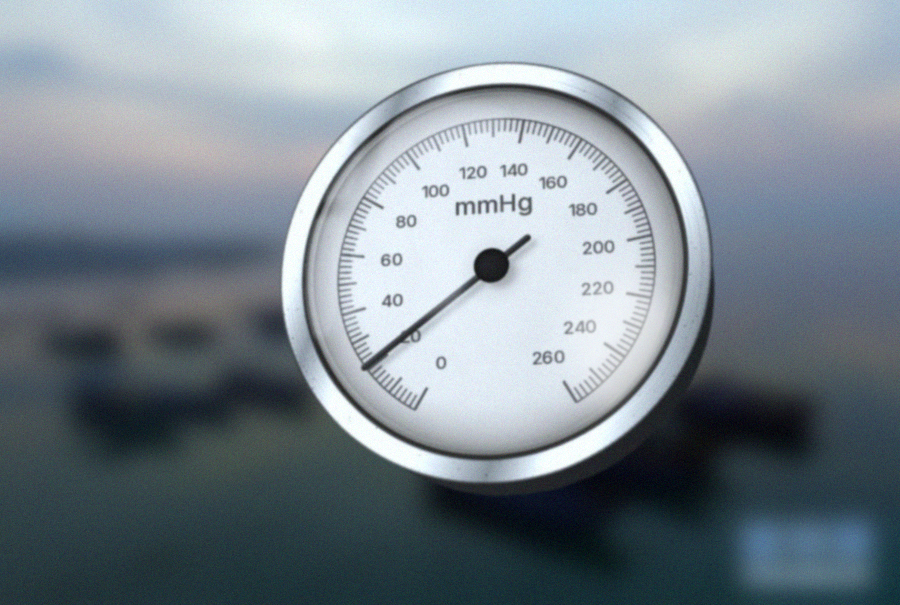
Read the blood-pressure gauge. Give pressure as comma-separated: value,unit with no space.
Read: 20,mmHg
